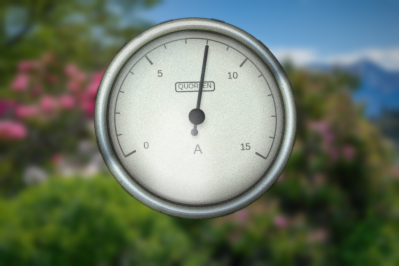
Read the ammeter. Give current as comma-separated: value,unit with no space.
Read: 8,A
